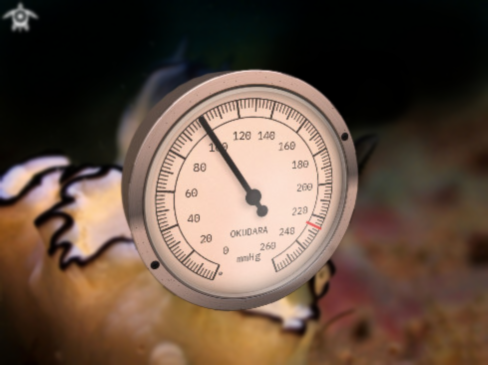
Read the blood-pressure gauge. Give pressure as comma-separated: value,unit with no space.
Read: 100,mmHg
